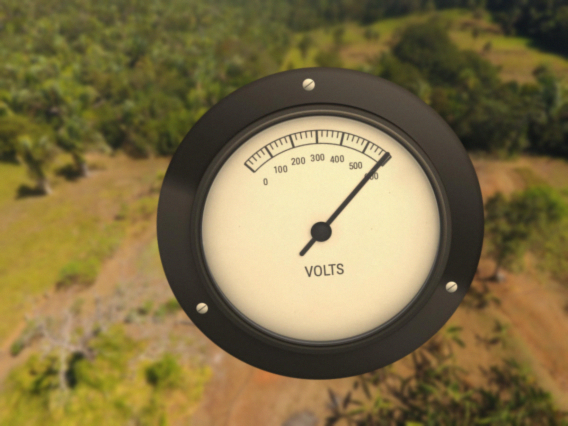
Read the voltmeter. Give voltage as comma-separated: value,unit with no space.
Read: 580,V
